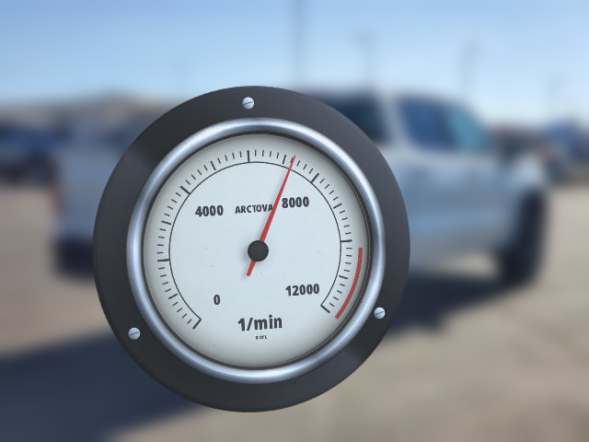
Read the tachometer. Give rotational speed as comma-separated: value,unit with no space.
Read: 7200,rpm
